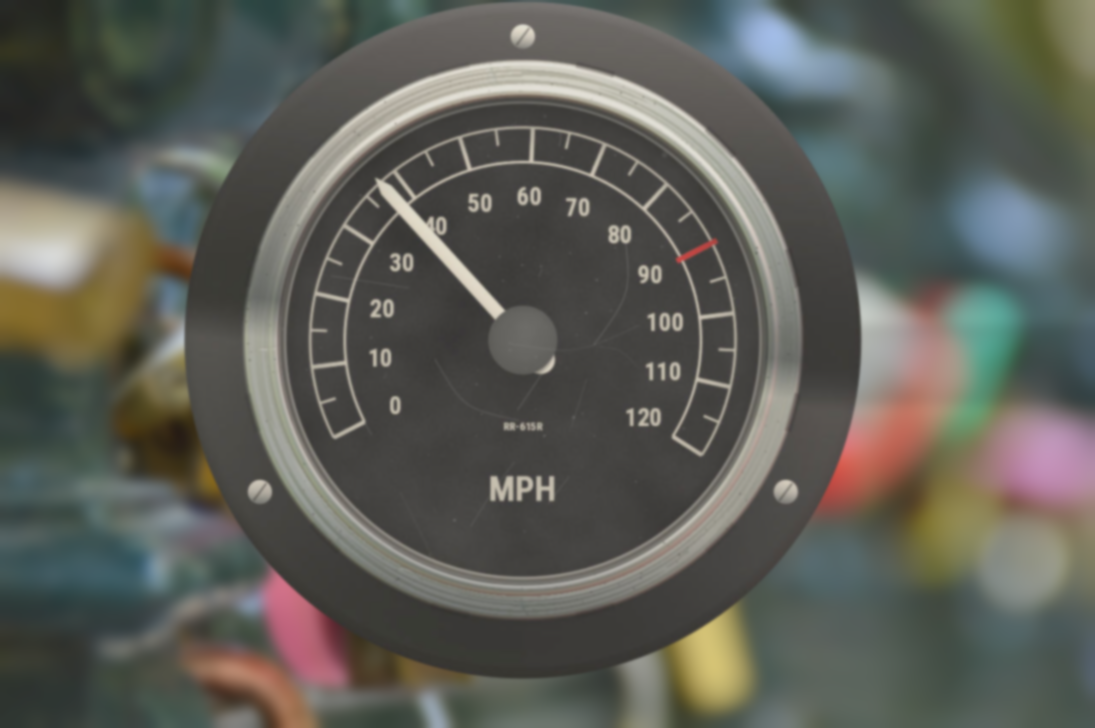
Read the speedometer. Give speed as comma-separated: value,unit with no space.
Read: 37.5,mph
